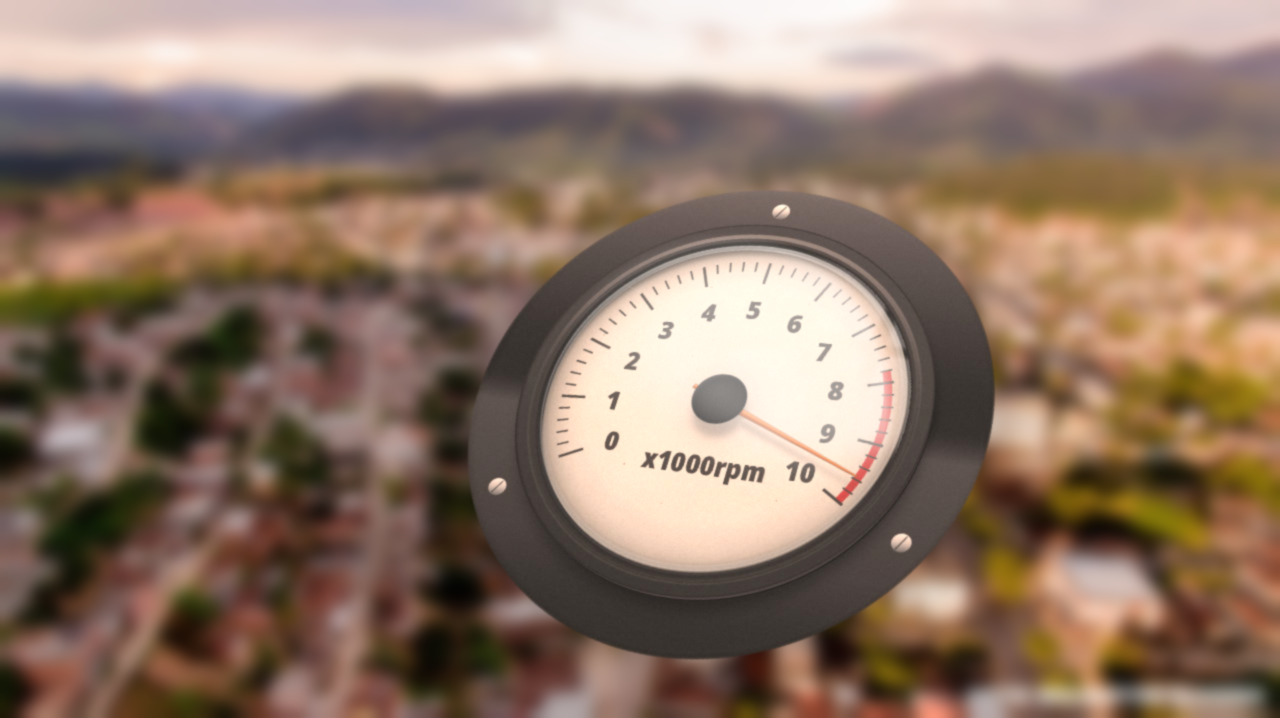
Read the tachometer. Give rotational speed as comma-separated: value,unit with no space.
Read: 9600,rpm
